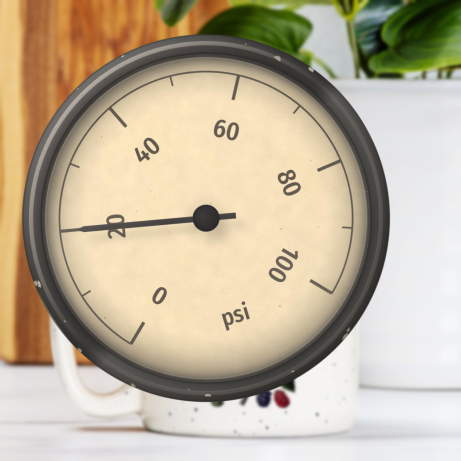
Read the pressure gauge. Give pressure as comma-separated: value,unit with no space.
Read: 20,psi
